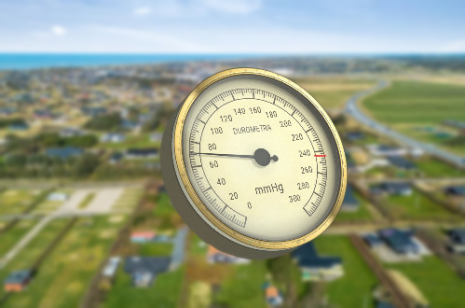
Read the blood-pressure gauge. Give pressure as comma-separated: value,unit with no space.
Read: 70,mmHg
